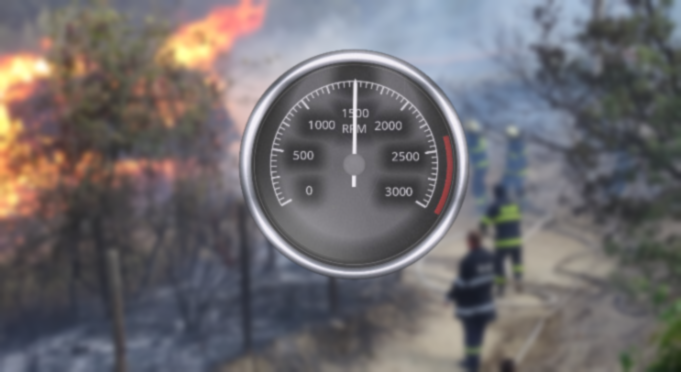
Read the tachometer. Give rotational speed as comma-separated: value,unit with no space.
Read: 1500,rpm
